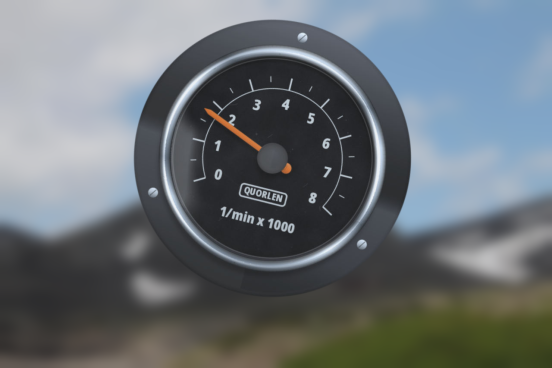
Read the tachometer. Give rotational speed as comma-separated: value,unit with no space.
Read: 1750,rpm
